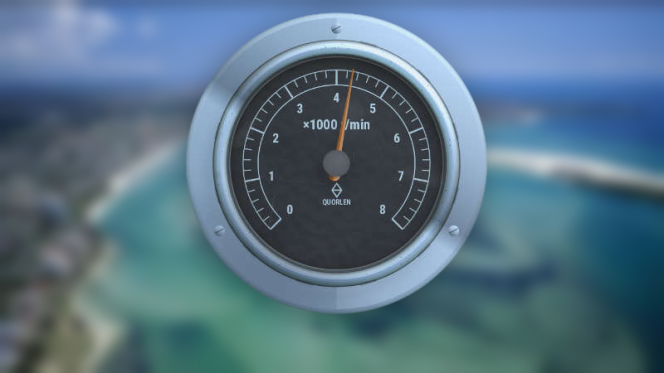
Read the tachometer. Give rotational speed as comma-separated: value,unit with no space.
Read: 4300,rpm
